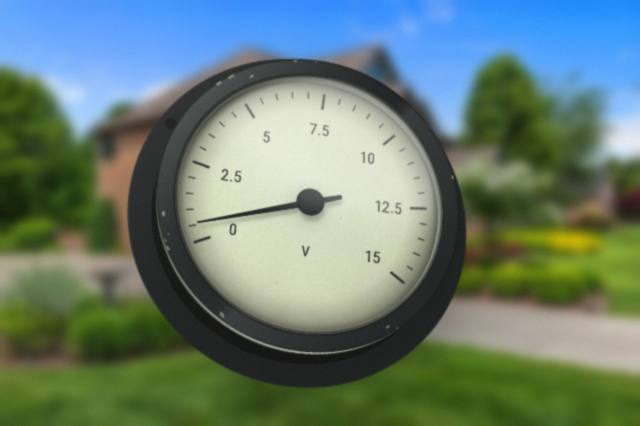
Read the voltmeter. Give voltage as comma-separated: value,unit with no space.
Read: 0.5,V
